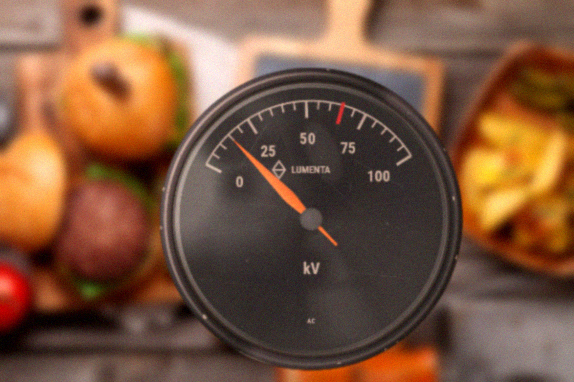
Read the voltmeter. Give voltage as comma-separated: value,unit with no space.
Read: 15,kV
